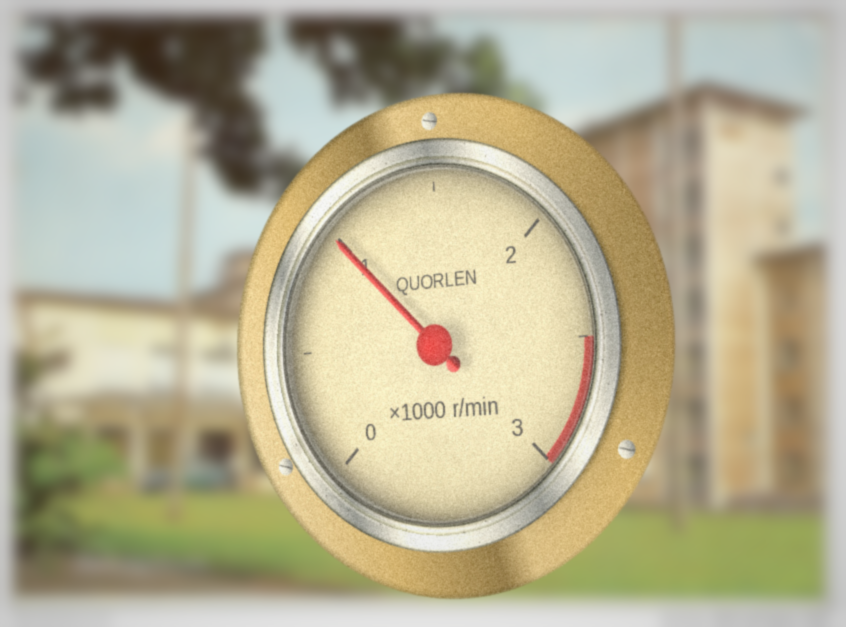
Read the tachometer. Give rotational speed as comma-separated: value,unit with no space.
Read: 1000,rpm
